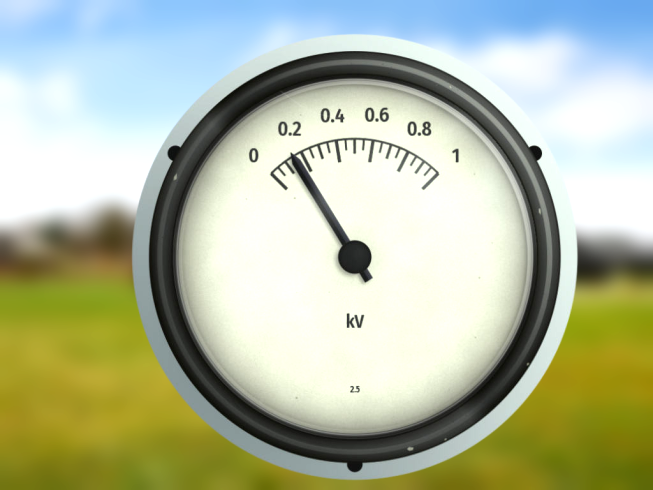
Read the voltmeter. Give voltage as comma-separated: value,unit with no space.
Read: 0.15,kV
